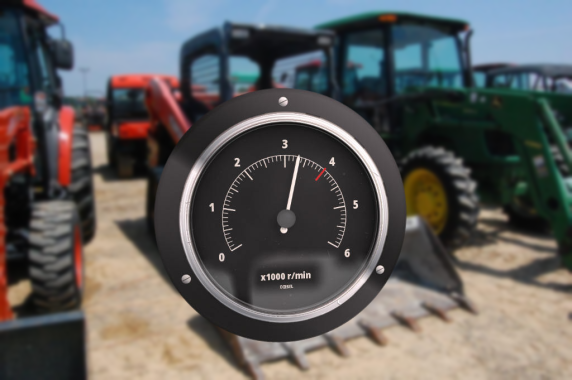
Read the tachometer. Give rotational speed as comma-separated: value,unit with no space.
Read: 3300,rpm
